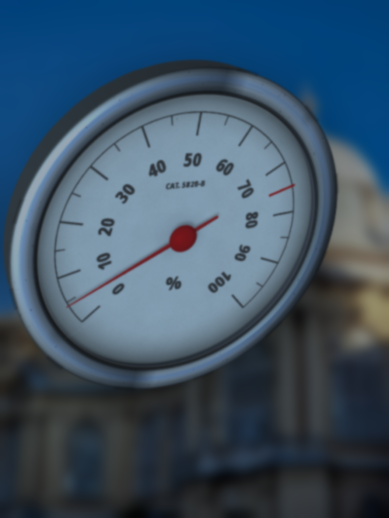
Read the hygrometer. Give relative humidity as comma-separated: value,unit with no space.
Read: 5,%
